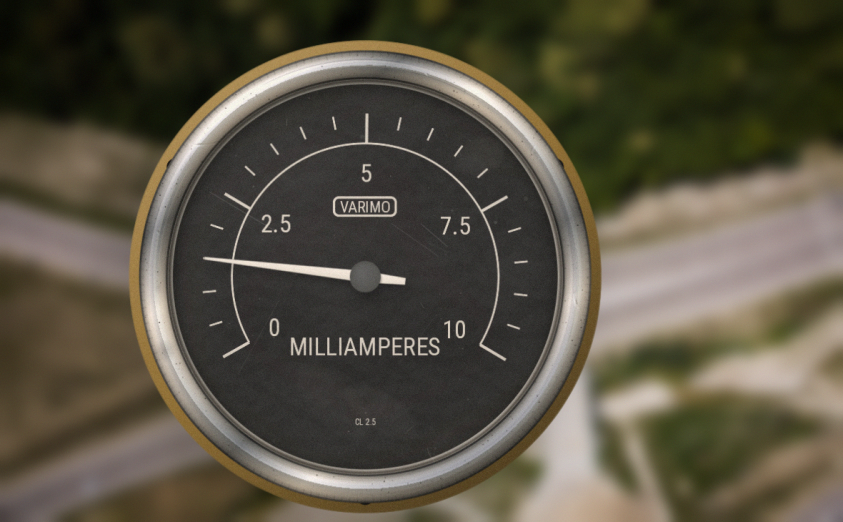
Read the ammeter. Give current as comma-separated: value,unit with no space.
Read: 1.5,mA
